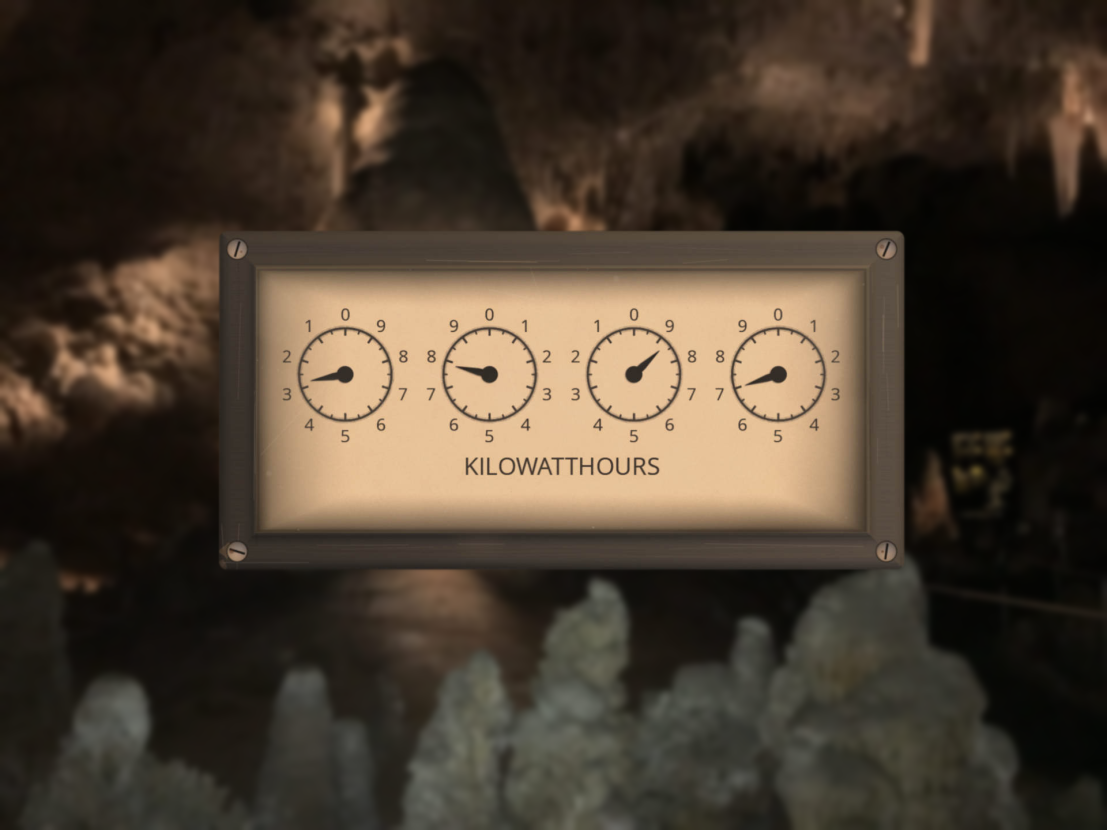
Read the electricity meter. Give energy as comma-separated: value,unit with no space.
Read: 2787,kWh
